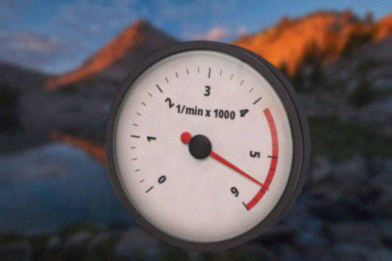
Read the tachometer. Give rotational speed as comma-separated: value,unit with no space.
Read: 5500,rpm
